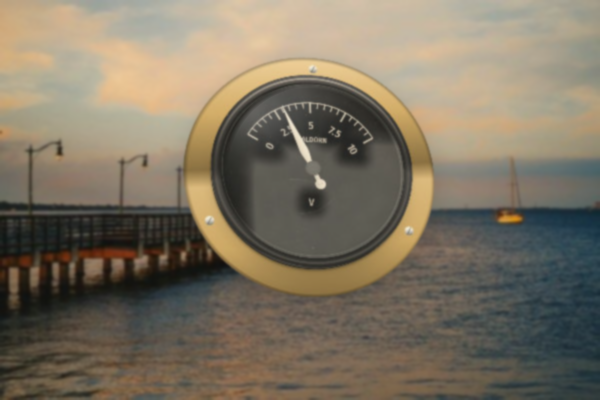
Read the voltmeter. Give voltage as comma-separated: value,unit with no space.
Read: 3,V
